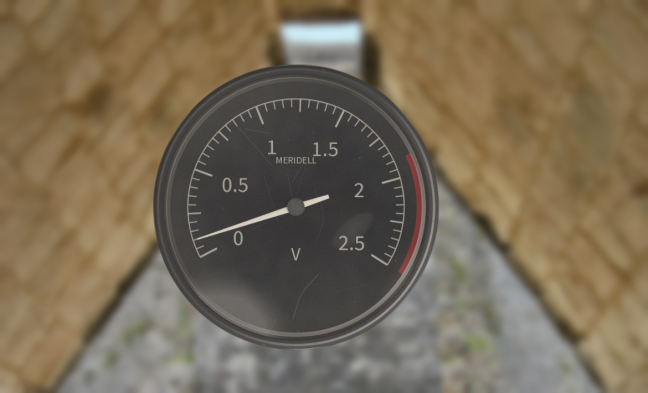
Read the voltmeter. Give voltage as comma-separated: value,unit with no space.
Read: 0.1,V
